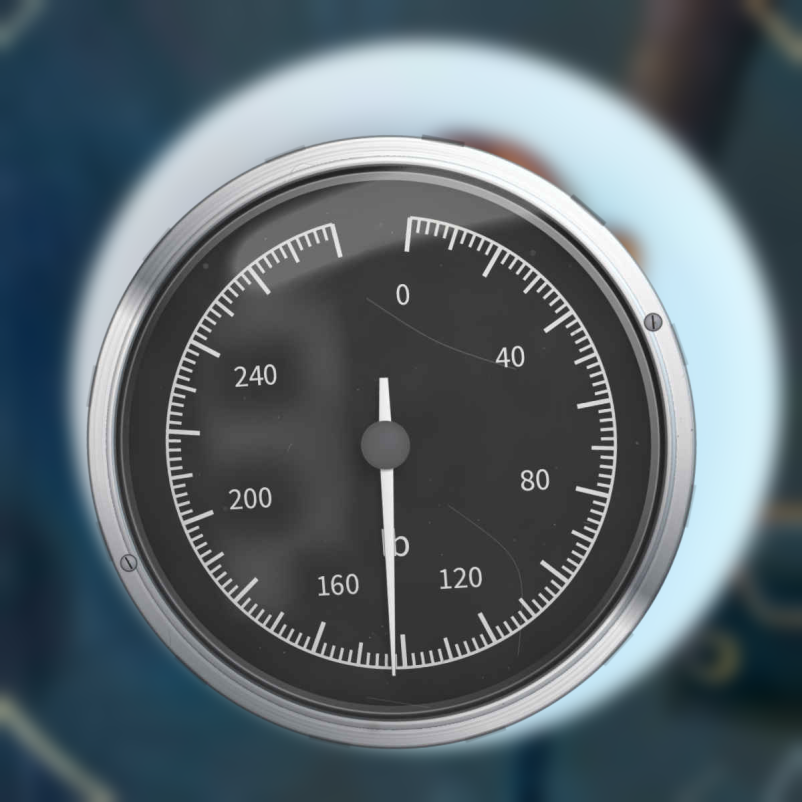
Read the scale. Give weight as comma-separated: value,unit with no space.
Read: 142,lb
